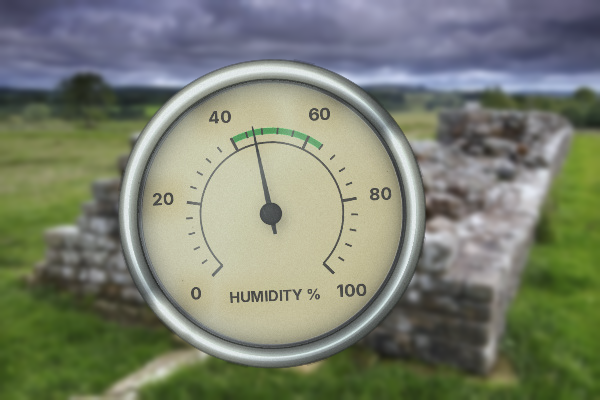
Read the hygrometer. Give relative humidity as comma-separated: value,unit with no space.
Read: 46,%
